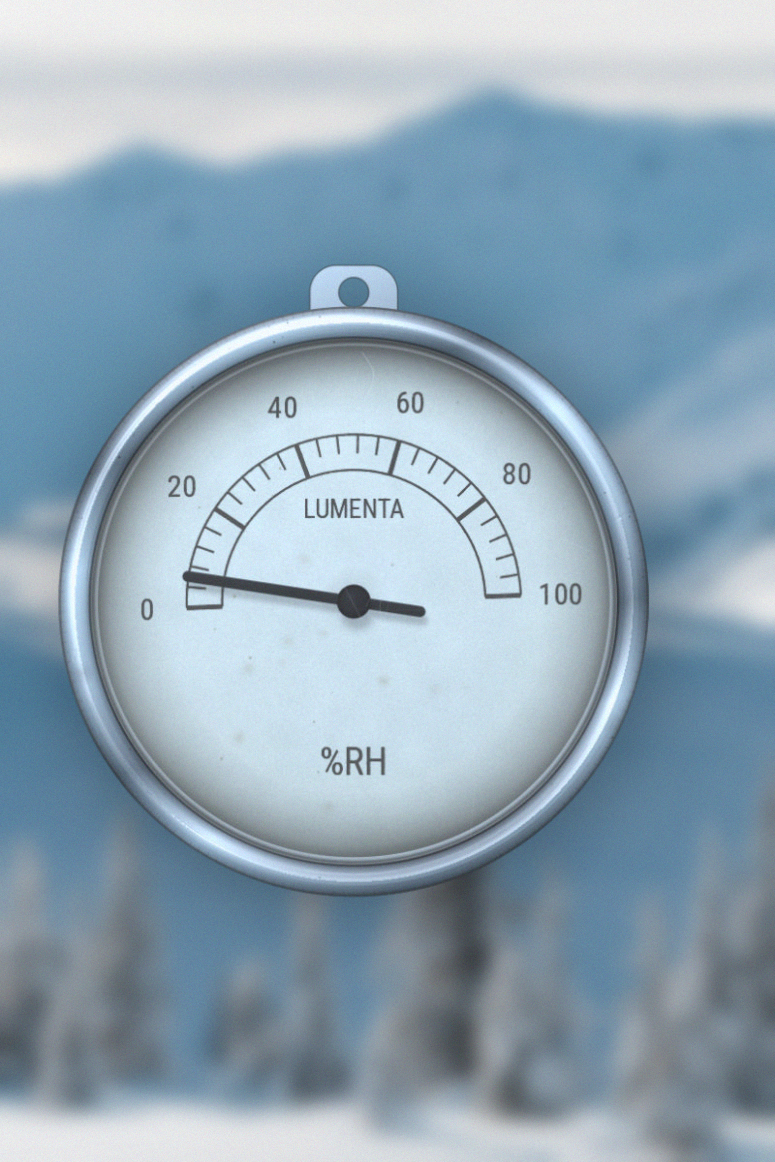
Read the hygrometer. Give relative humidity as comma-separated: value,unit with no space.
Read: 6,%
